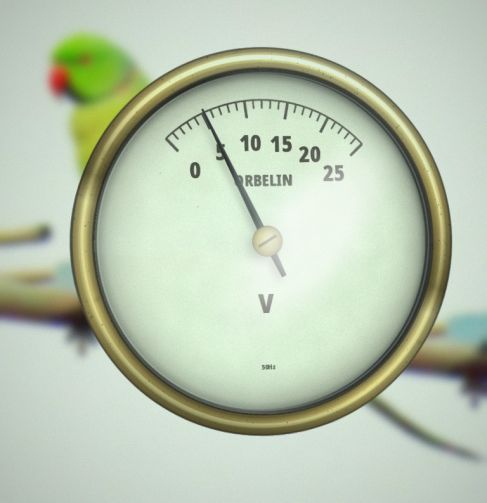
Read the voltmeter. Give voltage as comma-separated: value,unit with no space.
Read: 5,V
